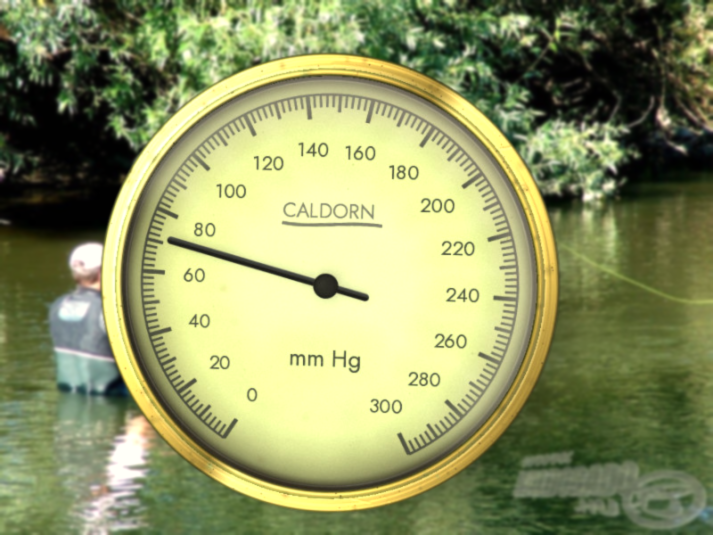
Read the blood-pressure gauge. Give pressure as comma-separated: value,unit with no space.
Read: 72,mmHg
